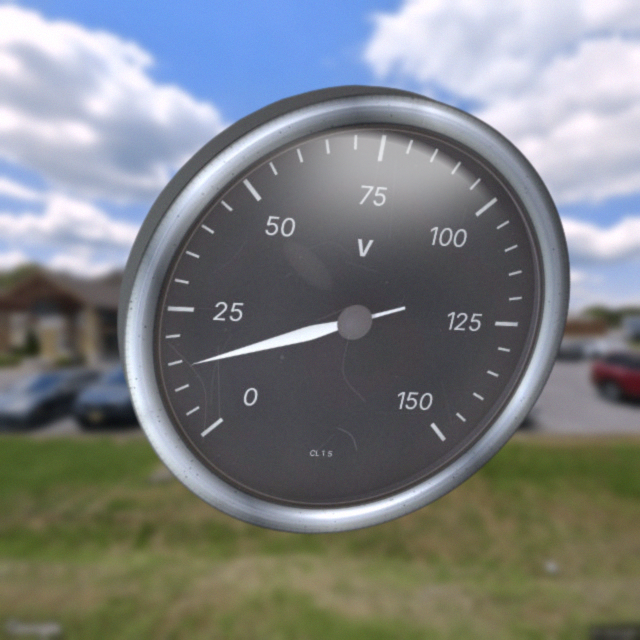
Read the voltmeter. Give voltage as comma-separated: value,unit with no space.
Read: 15,V
